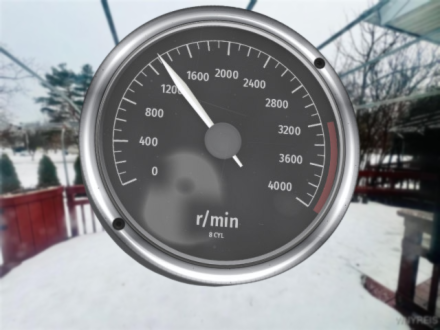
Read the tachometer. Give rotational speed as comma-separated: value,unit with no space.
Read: 1300,rpm
